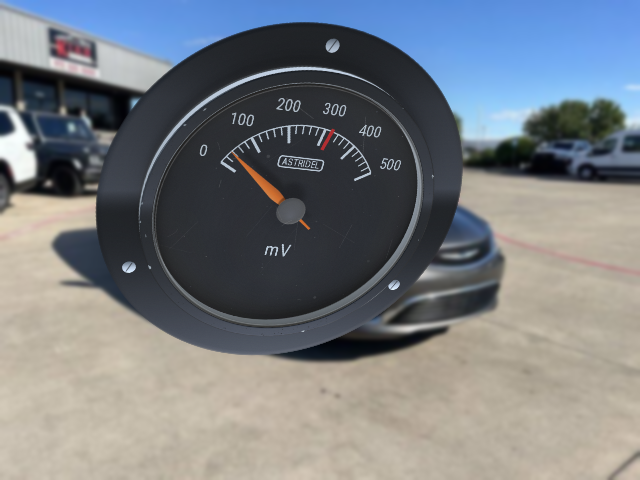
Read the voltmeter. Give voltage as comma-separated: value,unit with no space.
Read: 40,mV
